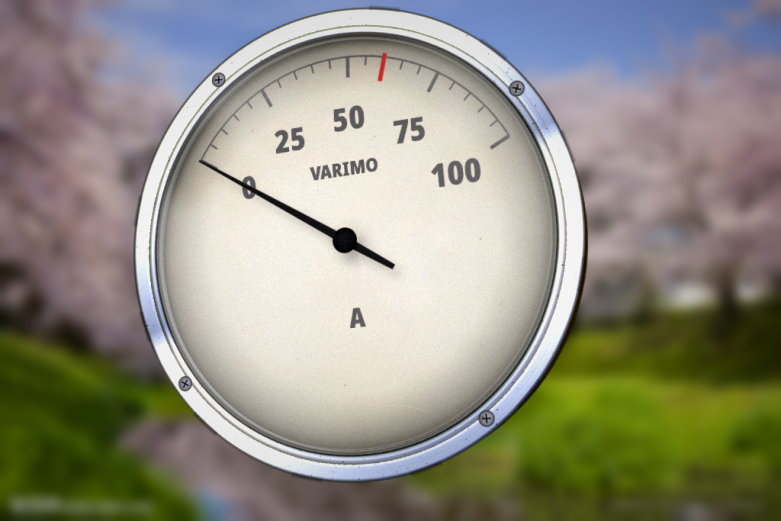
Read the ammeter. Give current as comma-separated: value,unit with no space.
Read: 0,A
